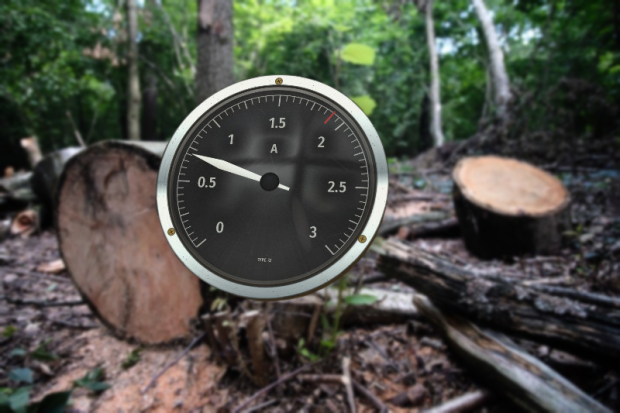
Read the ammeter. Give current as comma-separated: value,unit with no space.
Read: 0.7,A
